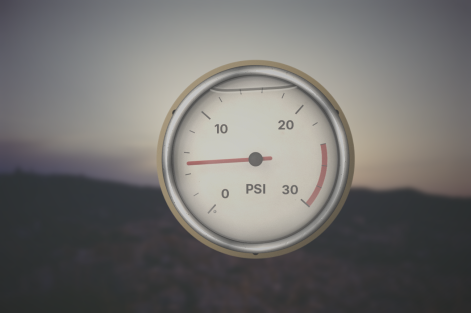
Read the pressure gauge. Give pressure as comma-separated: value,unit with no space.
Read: 5,psi
